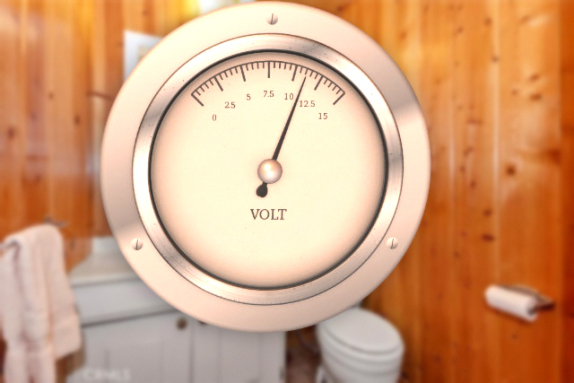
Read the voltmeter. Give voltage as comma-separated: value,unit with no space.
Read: 11,V
